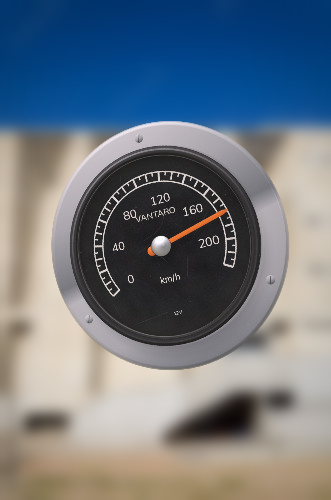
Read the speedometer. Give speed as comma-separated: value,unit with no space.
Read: 180,km/h
